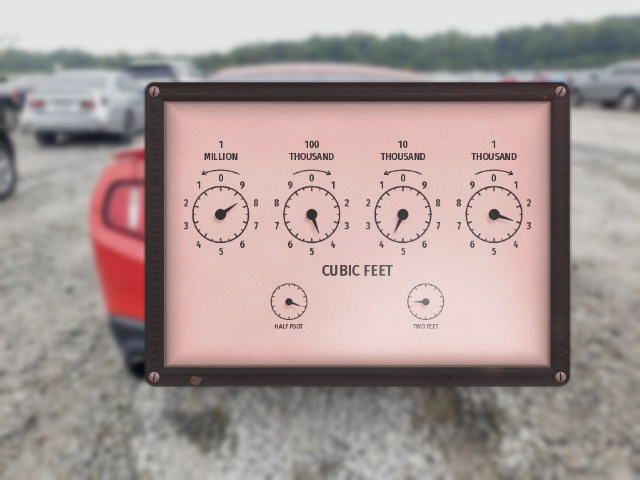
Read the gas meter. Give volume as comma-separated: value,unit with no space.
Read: 844300,ft³
